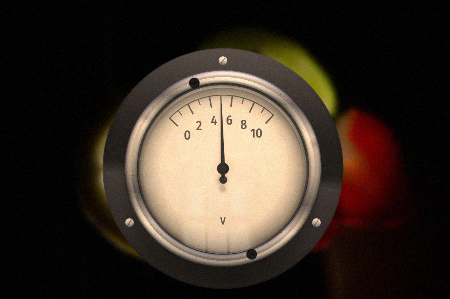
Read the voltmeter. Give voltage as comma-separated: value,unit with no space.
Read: 5,V
